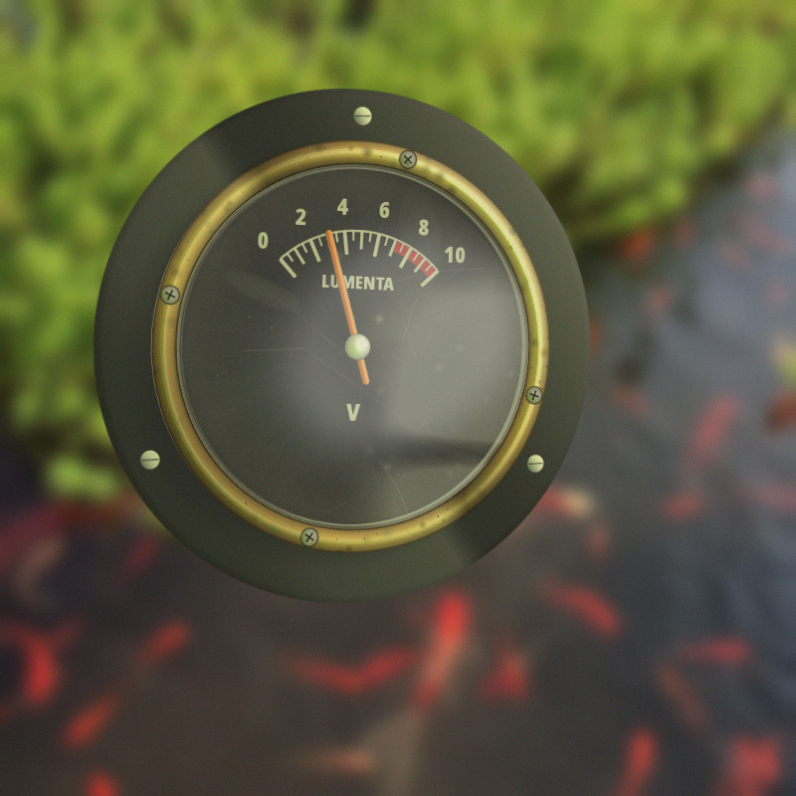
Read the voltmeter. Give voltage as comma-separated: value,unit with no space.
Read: 3,V
